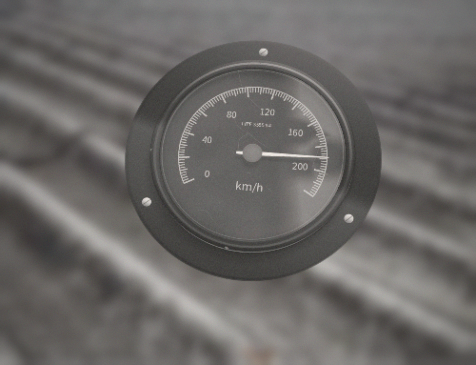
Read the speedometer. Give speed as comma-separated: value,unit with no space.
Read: 190,km/h
